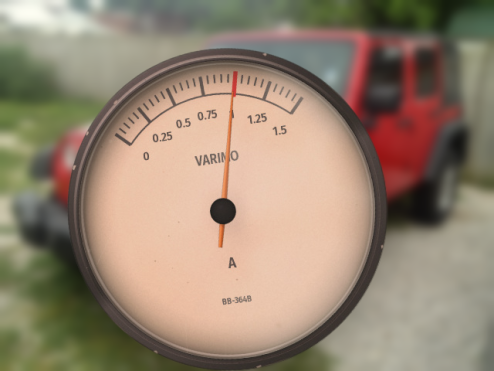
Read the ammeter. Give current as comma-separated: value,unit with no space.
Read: 1,A
